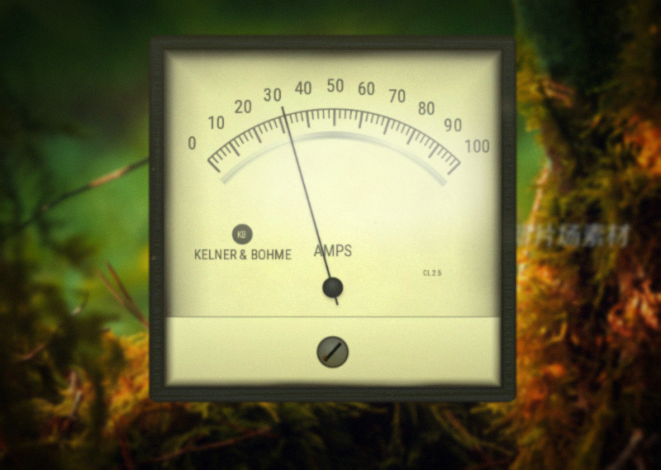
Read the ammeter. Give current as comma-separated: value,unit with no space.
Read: 32,A
